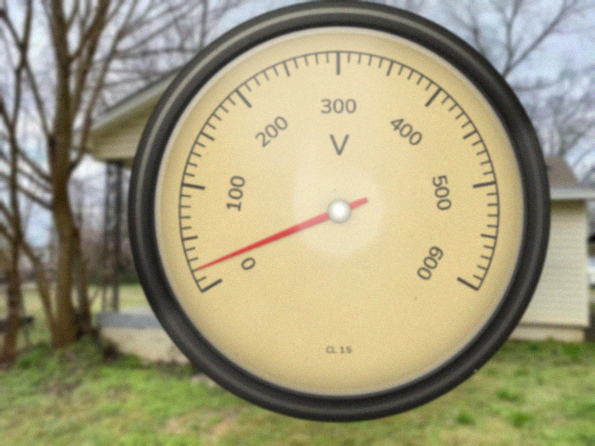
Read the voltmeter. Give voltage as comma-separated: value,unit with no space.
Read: 20,V
